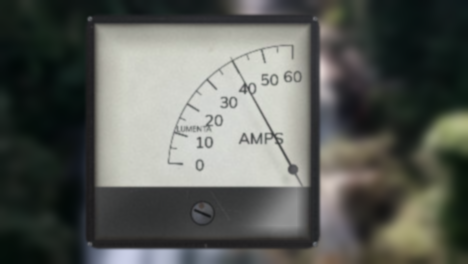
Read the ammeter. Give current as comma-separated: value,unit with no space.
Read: 40,A
